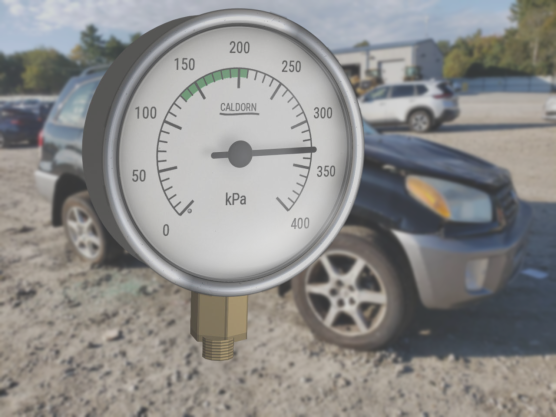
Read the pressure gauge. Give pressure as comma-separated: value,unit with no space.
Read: 330,kPa
